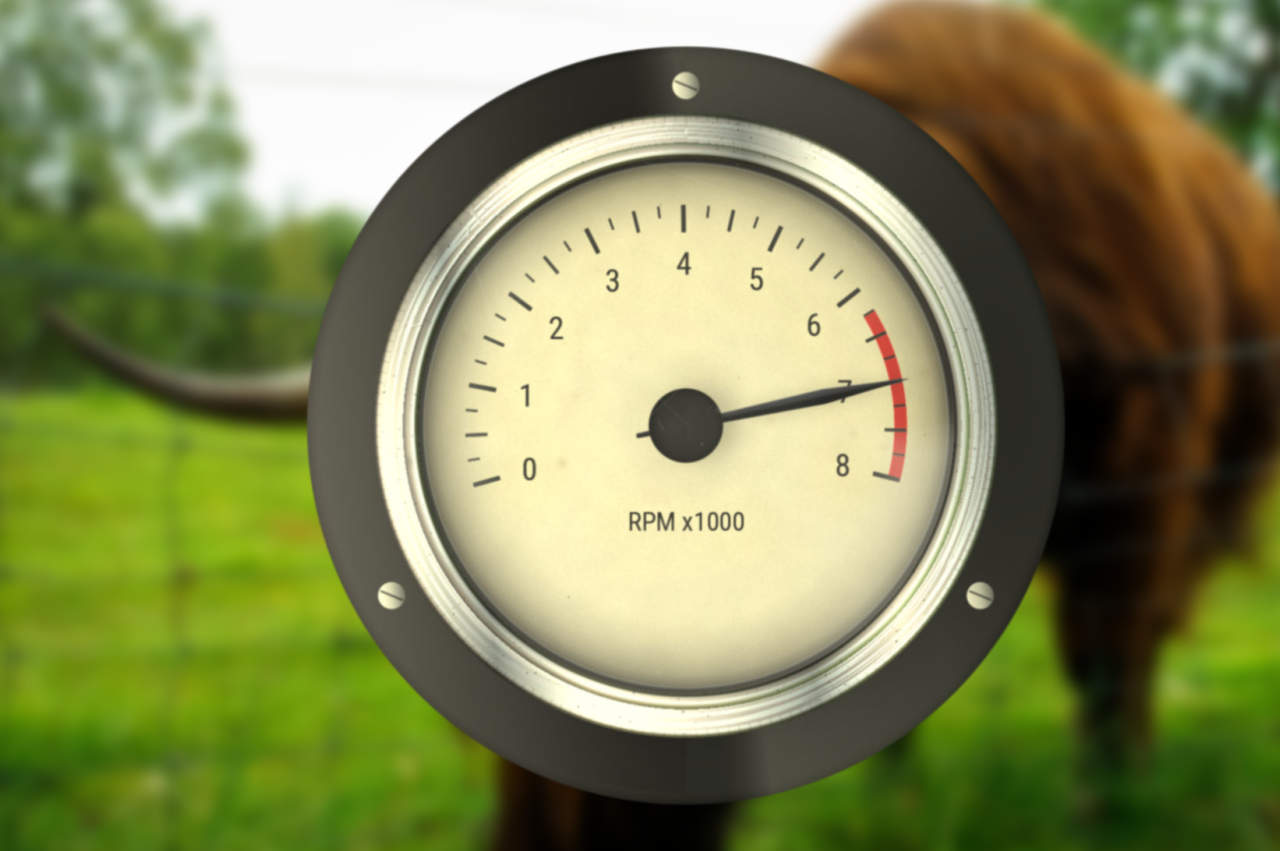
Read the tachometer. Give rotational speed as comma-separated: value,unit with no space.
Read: 7000,rpm
